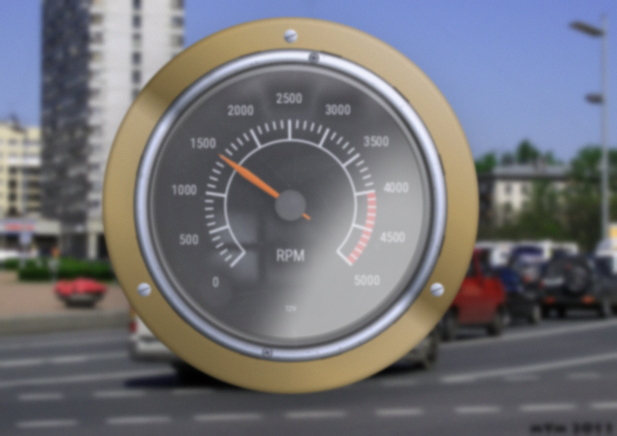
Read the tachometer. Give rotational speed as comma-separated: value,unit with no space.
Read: 1500,rpm
